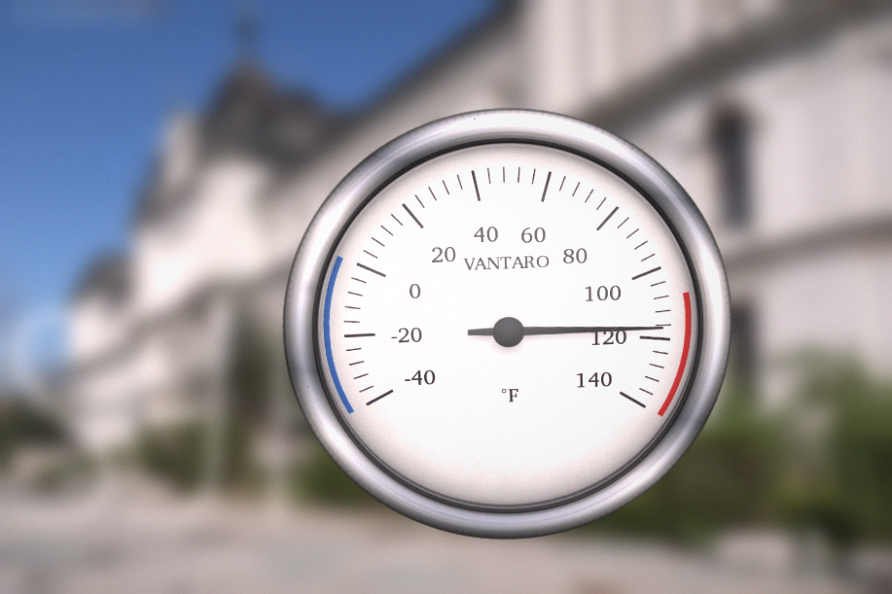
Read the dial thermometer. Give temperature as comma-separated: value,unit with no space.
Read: 116,°F
